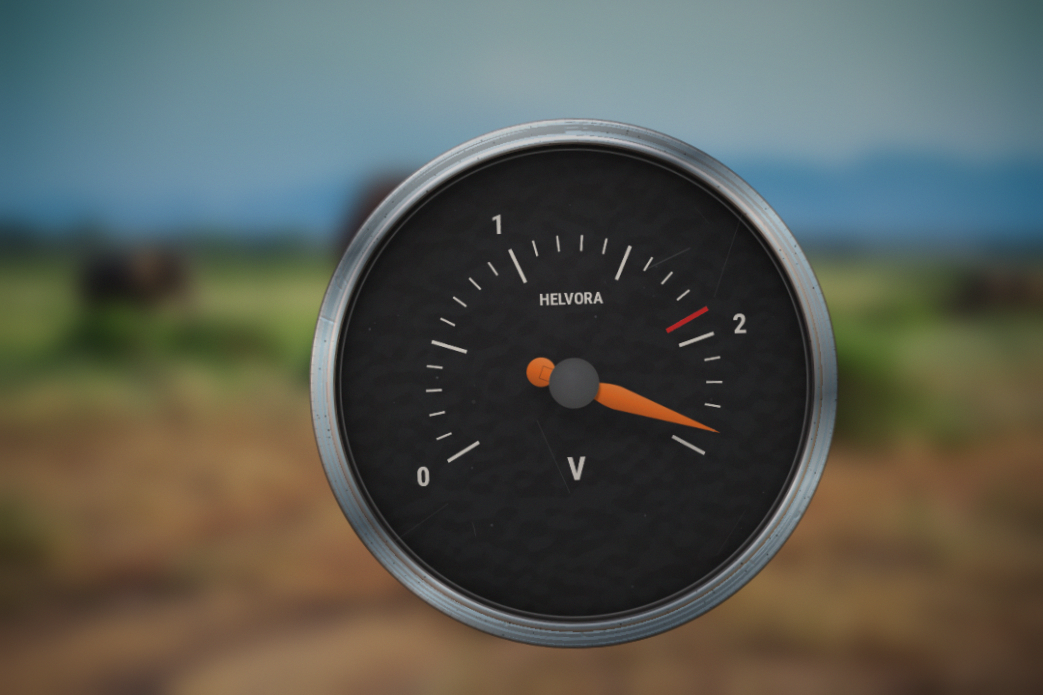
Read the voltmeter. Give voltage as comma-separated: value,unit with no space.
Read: 2.4,V
